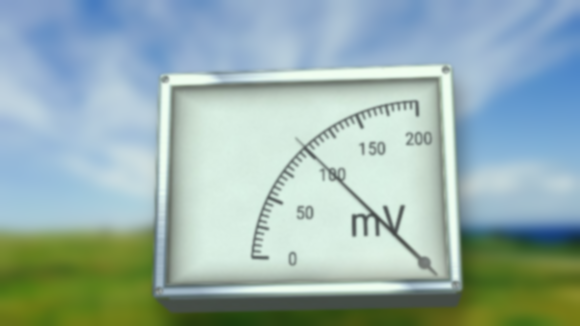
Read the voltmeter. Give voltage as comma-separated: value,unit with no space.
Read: 100,mV
